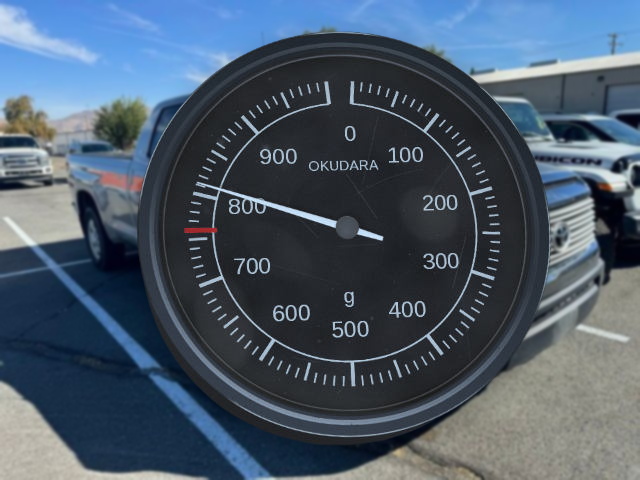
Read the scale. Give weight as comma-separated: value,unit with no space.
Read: 810,g
